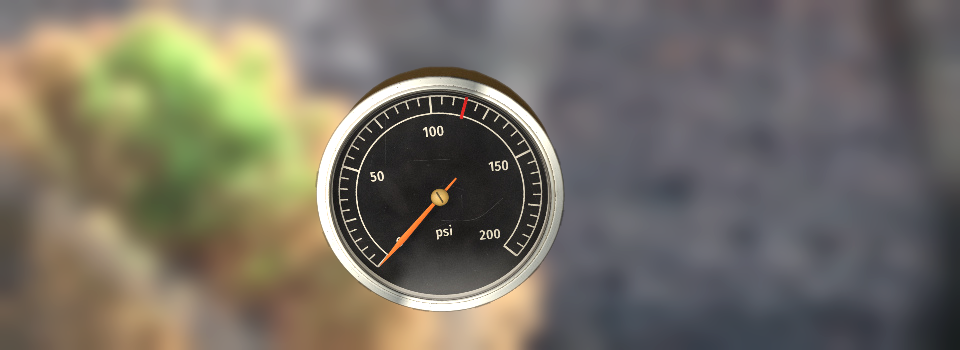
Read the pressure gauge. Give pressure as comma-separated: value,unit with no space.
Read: 0,psi
